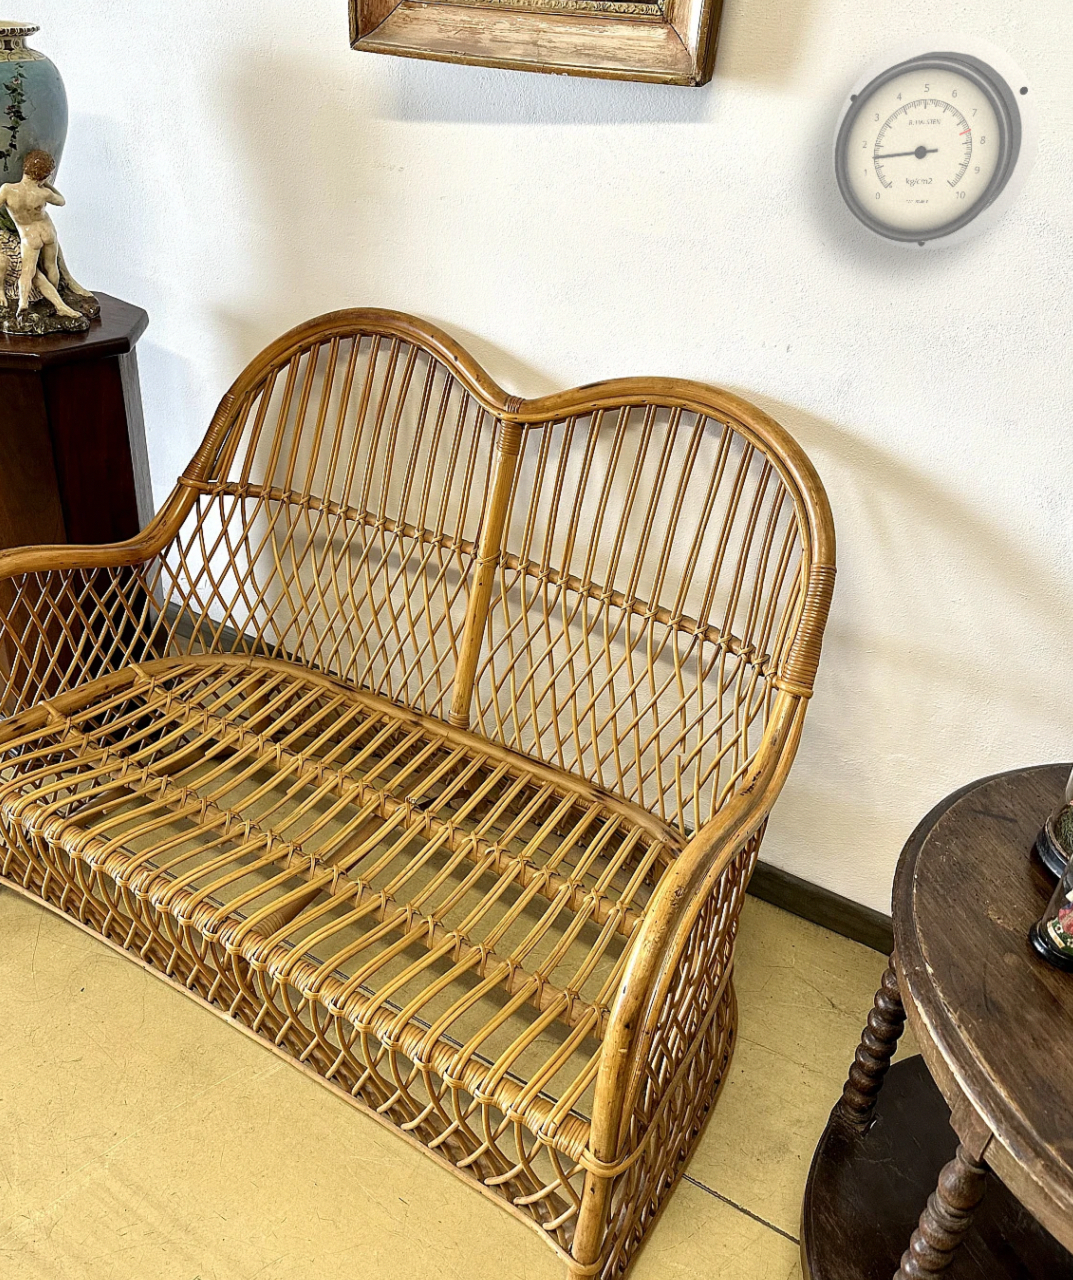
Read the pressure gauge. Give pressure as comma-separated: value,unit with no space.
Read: 1.5,kg/cm²
